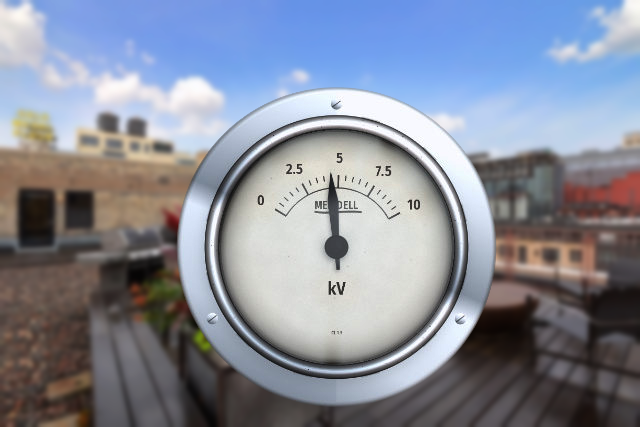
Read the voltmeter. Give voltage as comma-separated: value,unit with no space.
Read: 4.5,kV
